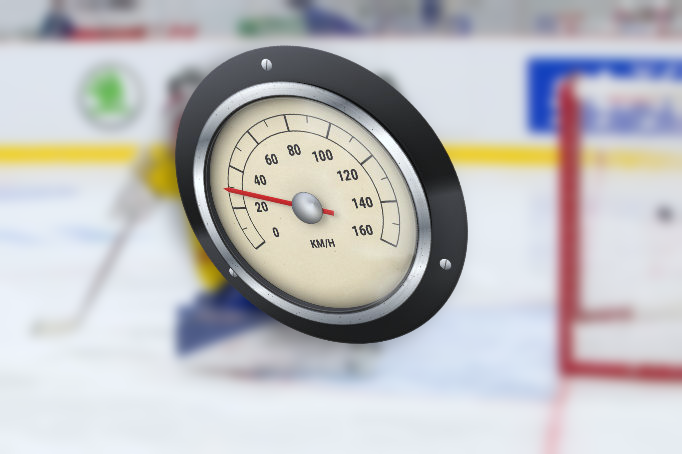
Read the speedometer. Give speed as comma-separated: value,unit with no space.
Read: 30,km/h
